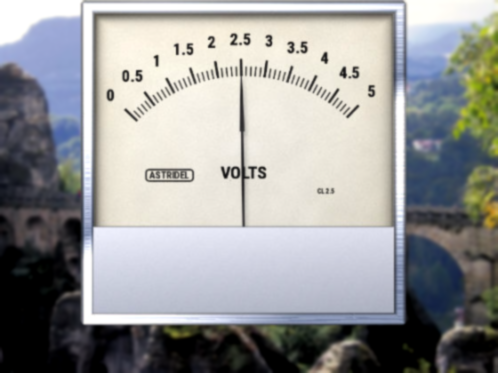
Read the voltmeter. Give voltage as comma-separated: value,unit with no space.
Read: 2.5,V
